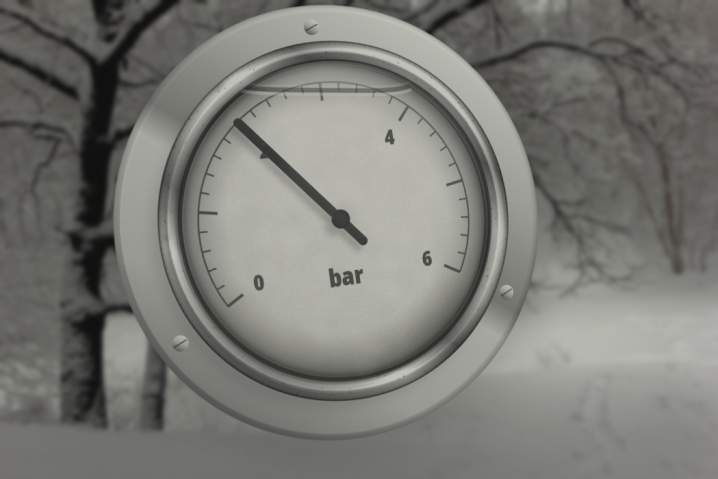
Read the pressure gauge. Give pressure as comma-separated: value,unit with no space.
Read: 2,bar
